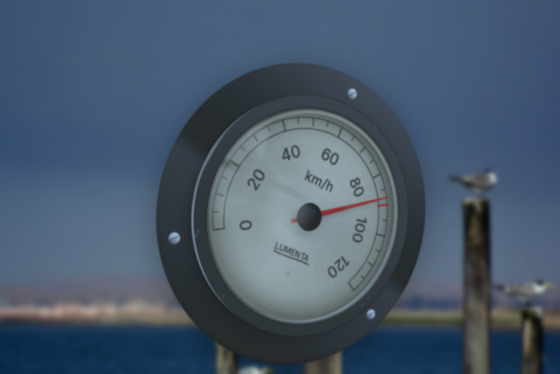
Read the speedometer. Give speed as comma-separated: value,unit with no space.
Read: 87.5,km/h
